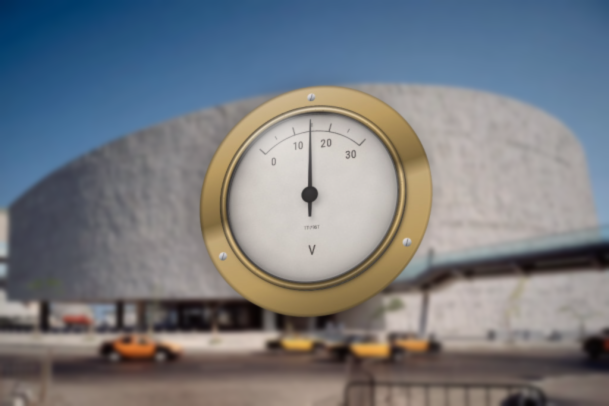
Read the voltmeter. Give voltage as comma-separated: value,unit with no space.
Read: 15,V
